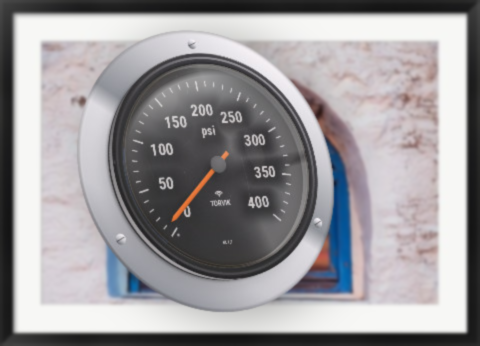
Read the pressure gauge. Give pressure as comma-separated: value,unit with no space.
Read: 10,psi
